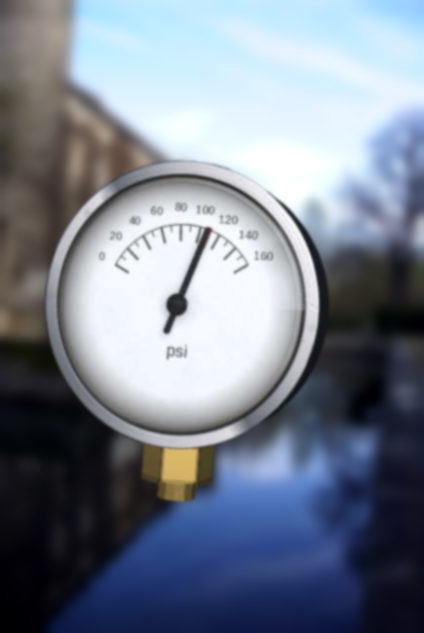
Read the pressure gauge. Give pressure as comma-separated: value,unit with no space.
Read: 110,psi
